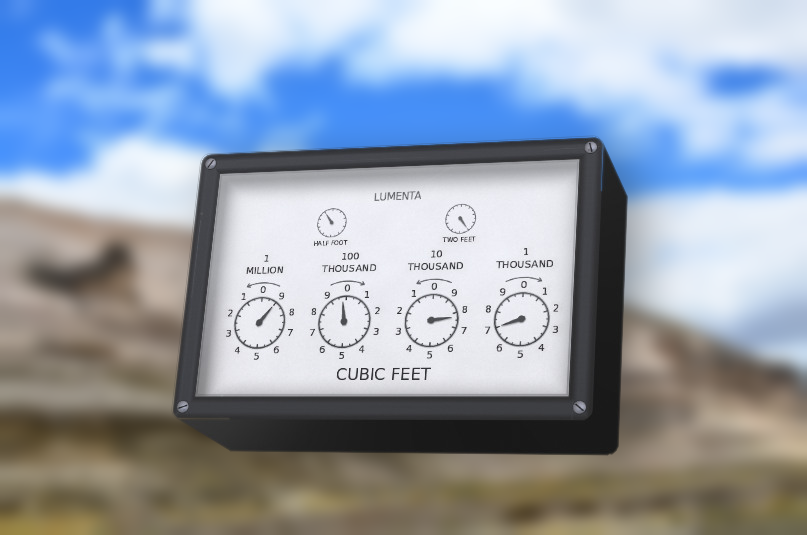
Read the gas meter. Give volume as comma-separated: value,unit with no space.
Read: 897700,ft³
